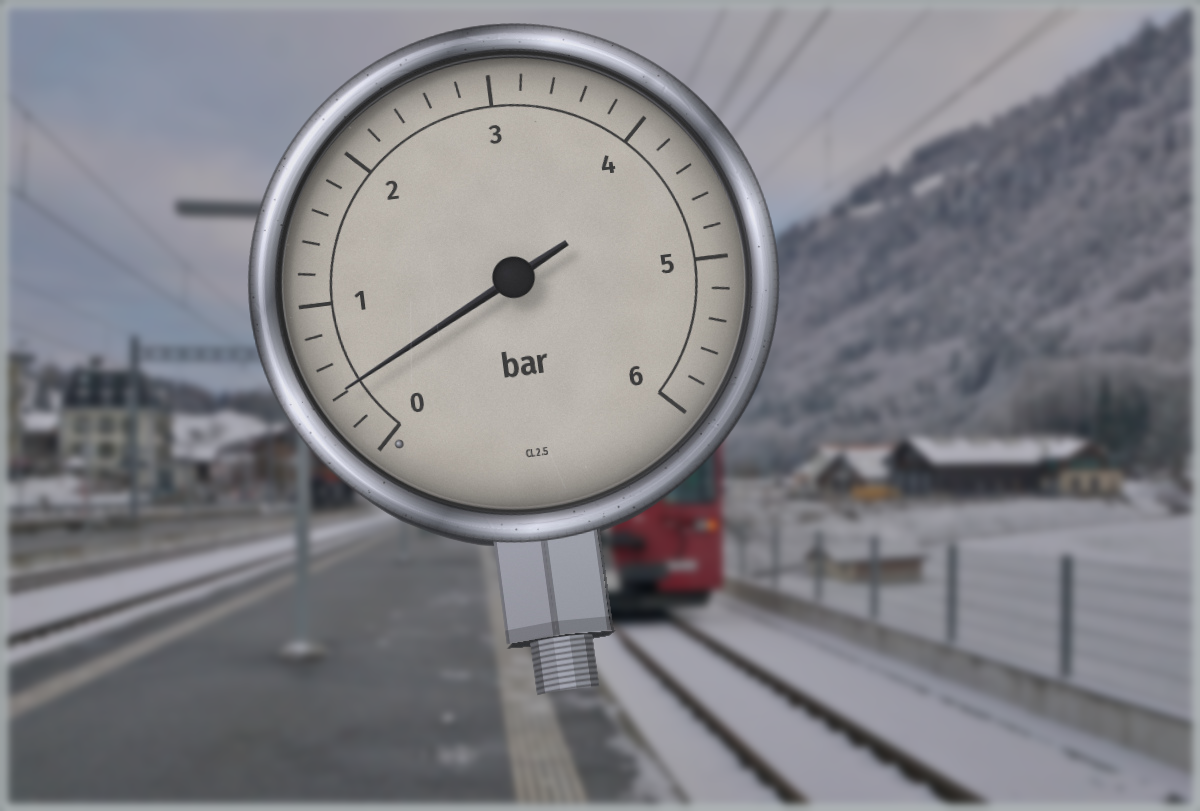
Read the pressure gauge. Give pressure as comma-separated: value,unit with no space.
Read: 0.4,bar
